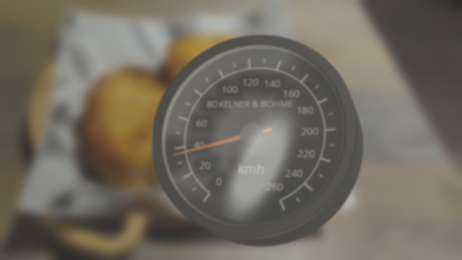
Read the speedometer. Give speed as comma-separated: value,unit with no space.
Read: 35,km/h
